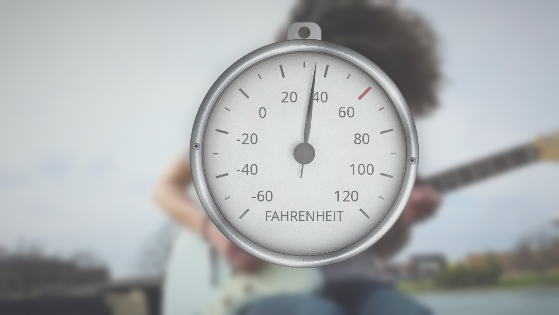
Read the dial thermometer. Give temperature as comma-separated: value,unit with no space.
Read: 35,°F
